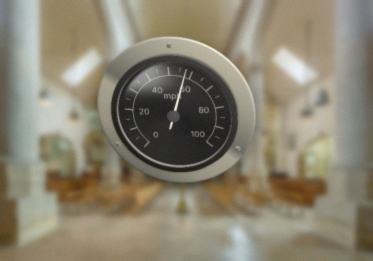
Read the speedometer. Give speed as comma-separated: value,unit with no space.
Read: 57.5,mph
